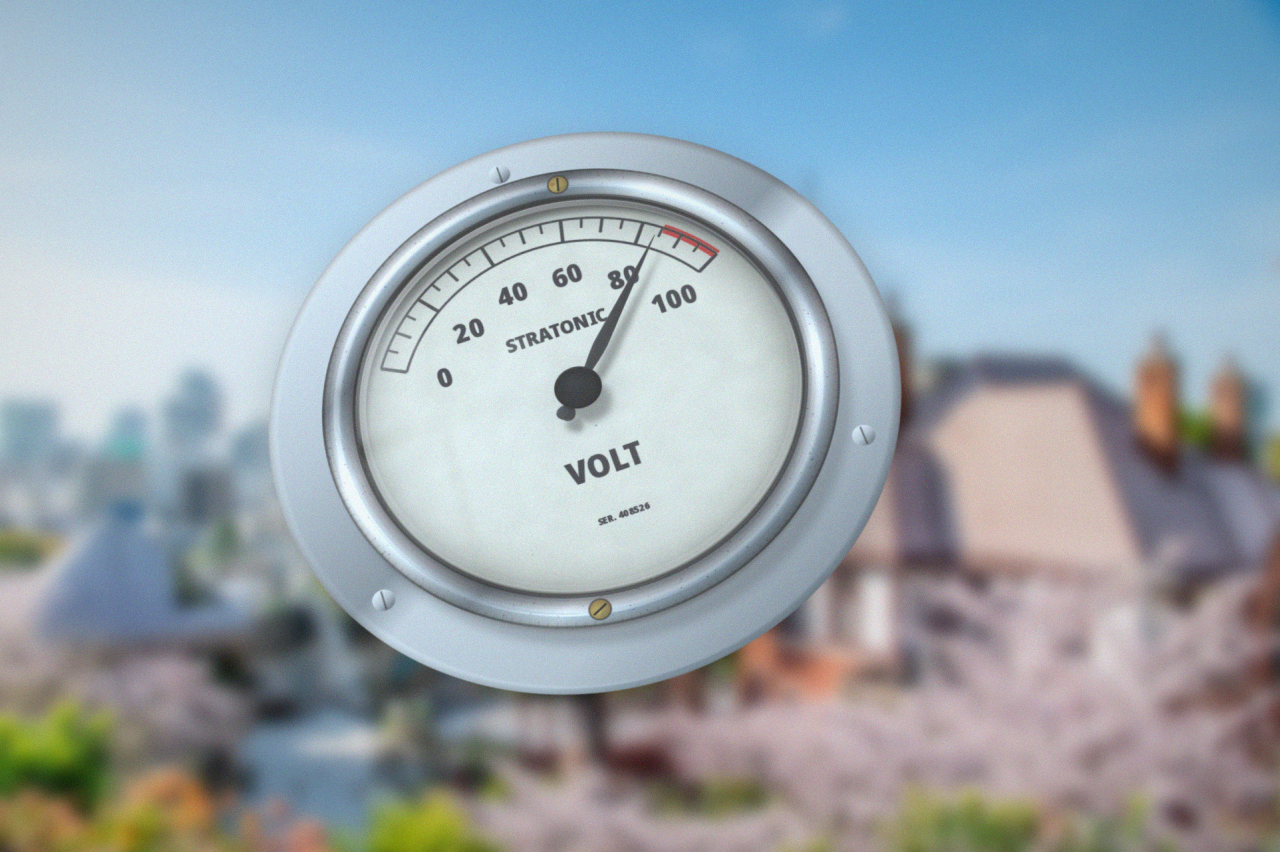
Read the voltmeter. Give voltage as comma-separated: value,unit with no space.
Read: 85,V
